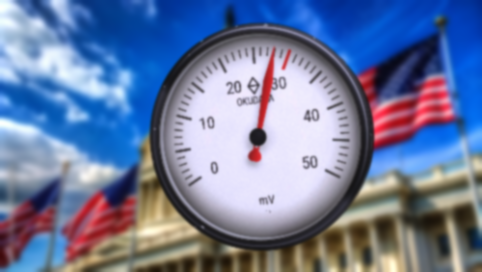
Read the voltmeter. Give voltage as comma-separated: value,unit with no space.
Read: 28,mV
